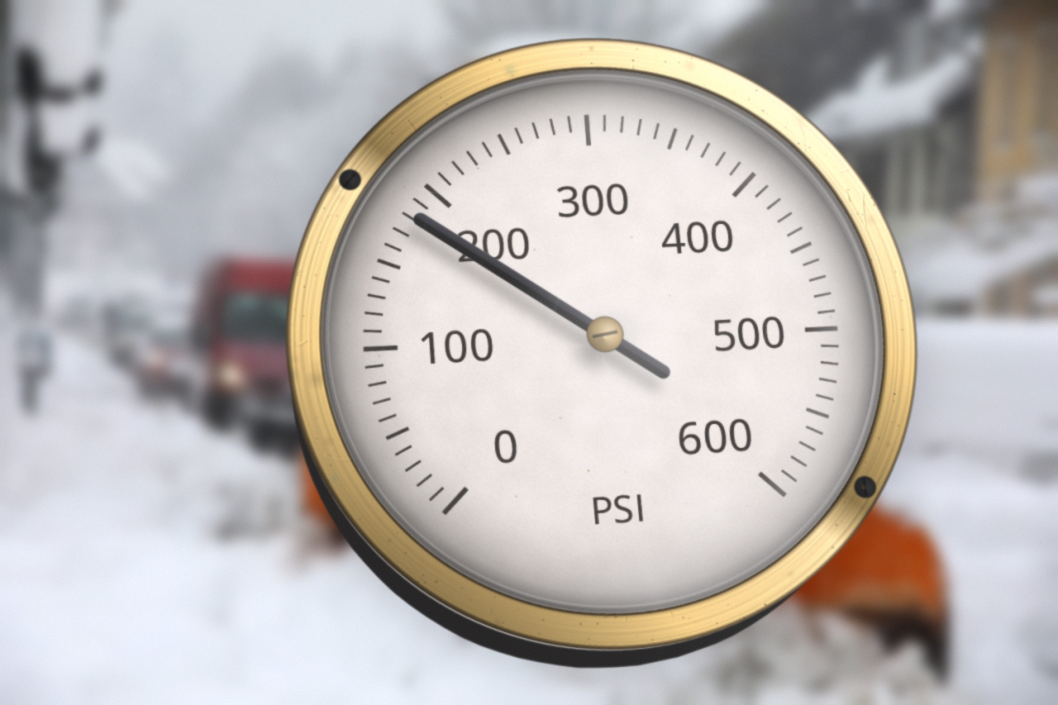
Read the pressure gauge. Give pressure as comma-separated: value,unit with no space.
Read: 180,psi
